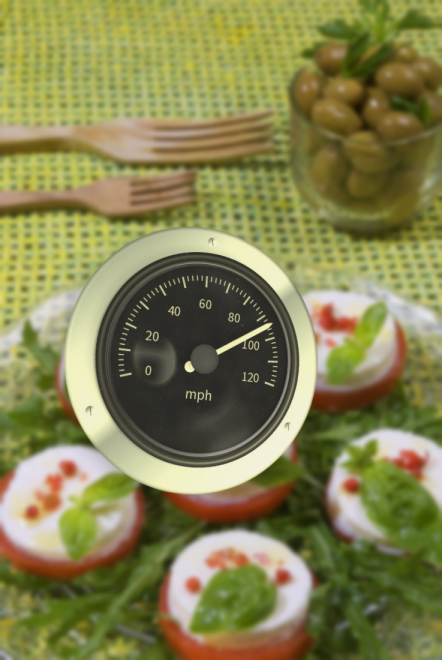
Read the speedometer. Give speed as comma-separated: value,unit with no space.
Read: 94,mph
